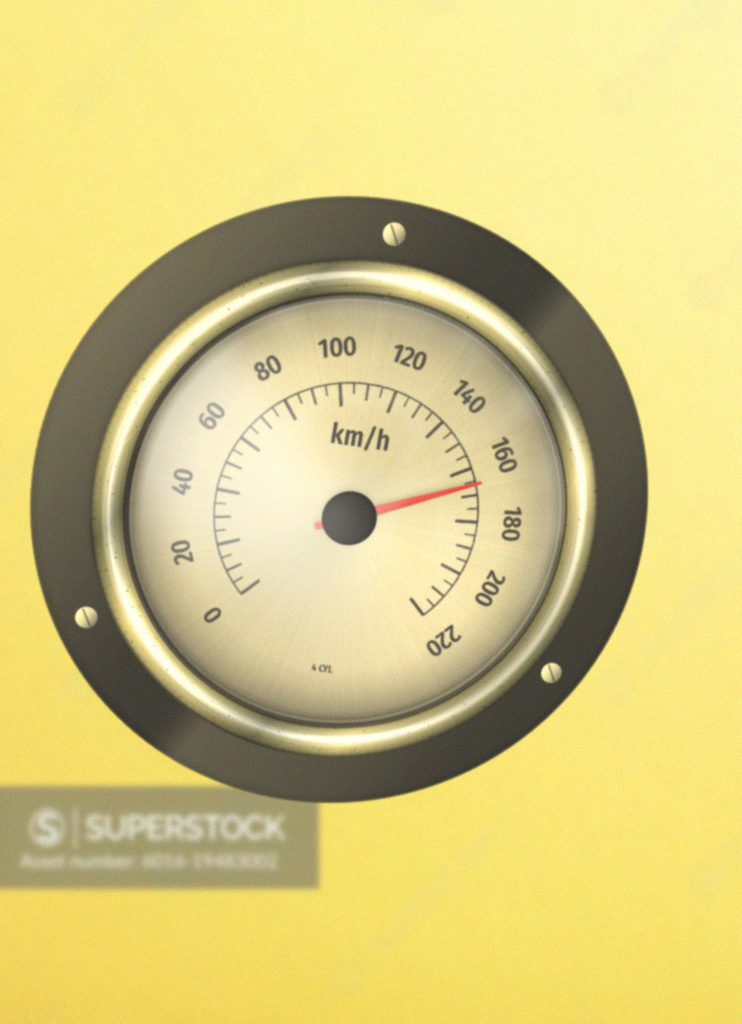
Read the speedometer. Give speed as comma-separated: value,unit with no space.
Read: 165,km/h
